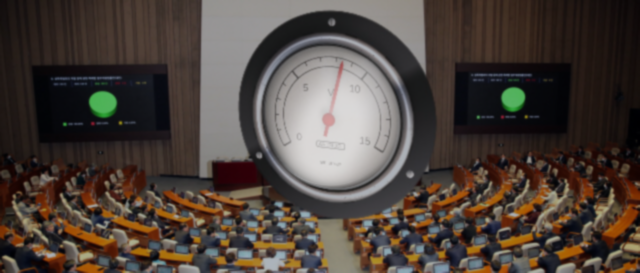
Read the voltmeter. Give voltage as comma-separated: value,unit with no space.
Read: 8.5,V
